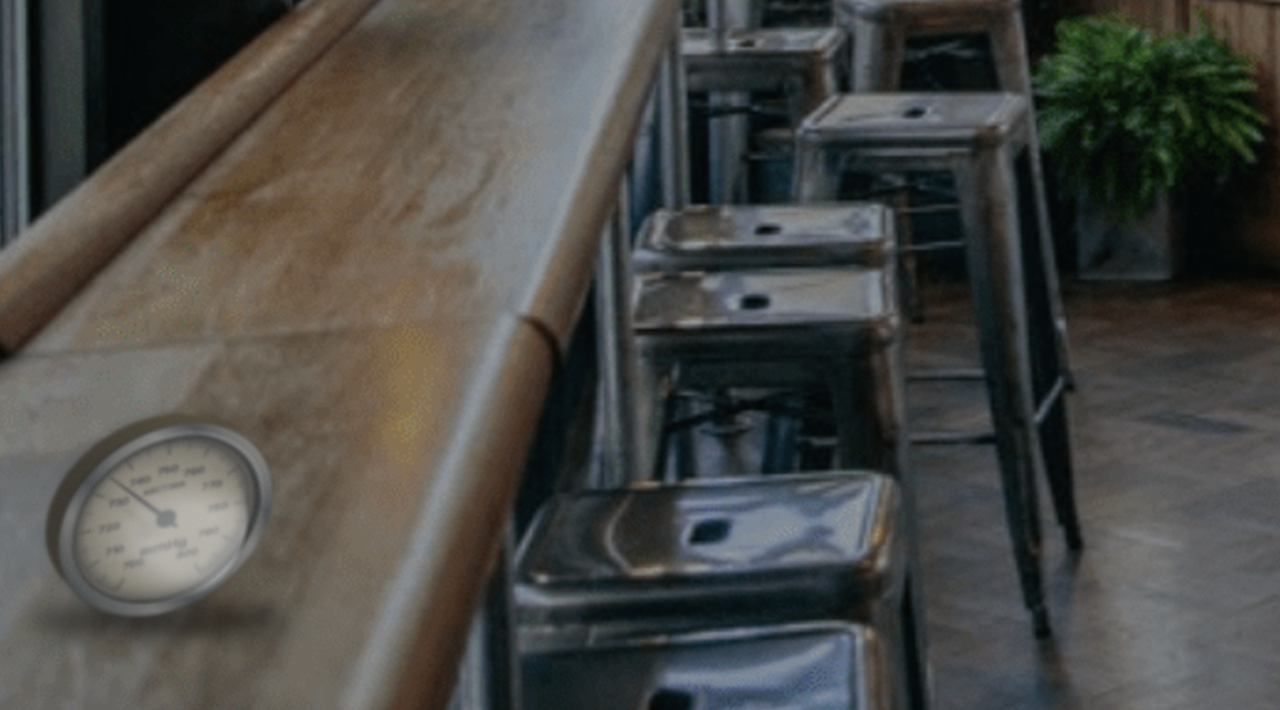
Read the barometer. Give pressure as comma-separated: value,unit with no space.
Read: 735,mmHg
